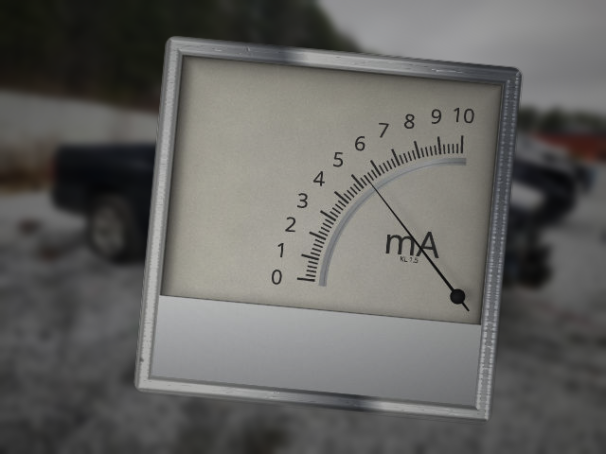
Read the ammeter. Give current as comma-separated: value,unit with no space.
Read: 5.4,mA
